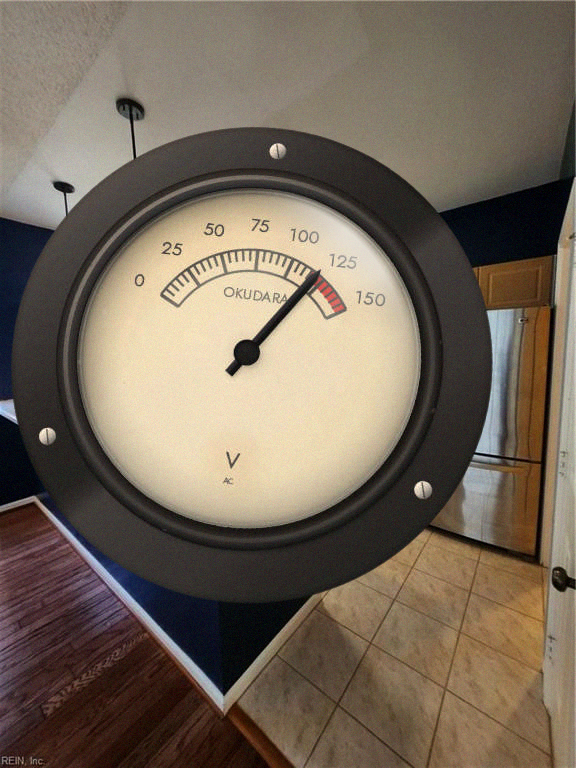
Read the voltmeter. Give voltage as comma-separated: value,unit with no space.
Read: 120,V
